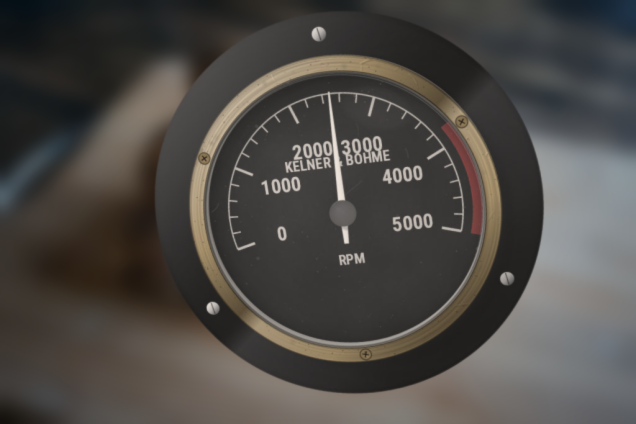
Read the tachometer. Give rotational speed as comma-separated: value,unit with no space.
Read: 2500,rpm
